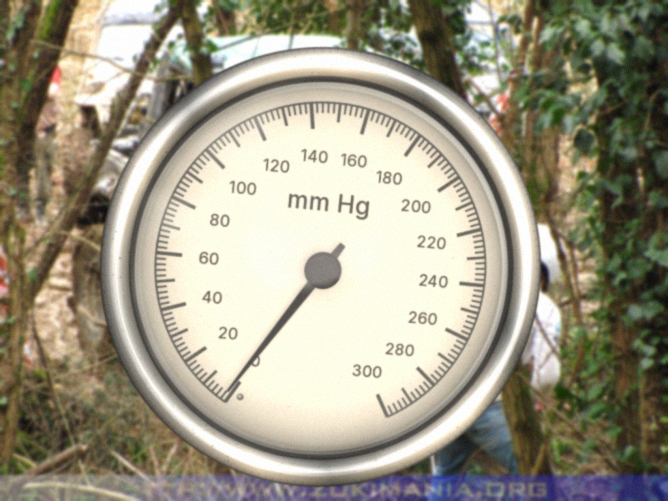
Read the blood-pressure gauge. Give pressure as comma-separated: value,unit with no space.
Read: 2,mmHg
